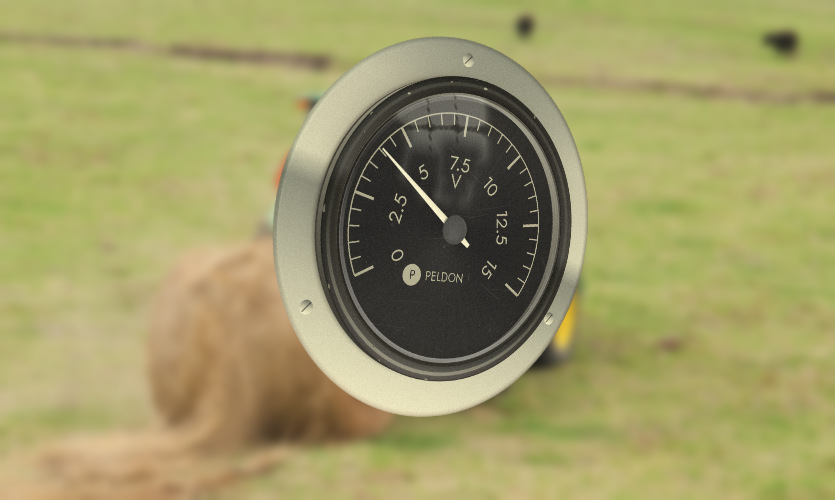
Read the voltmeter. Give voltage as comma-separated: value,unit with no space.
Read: 4,V
